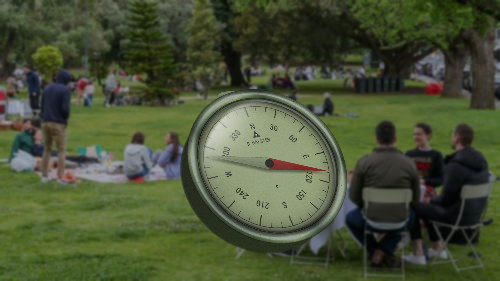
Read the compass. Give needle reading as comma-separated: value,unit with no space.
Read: 110,°
